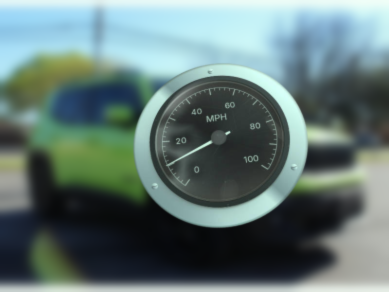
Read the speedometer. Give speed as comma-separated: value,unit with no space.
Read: 10,mph
